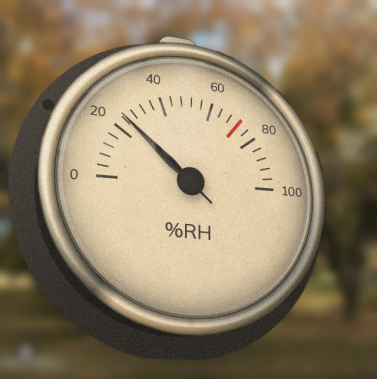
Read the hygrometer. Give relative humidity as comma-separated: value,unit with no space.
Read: 24,%
